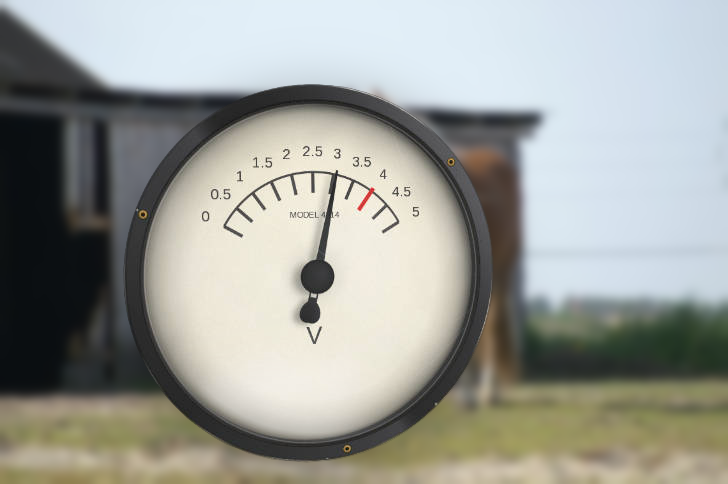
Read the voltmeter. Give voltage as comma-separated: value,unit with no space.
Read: 3,V
